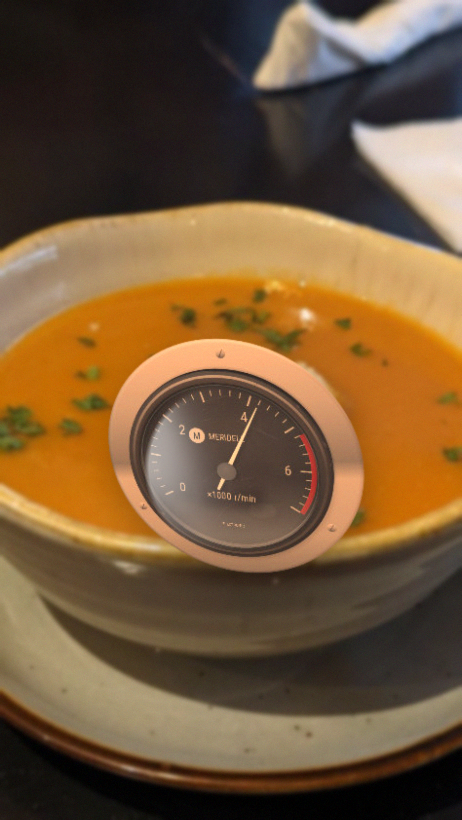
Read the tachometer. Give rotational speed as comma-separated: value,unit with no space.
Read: 4200,rpm
